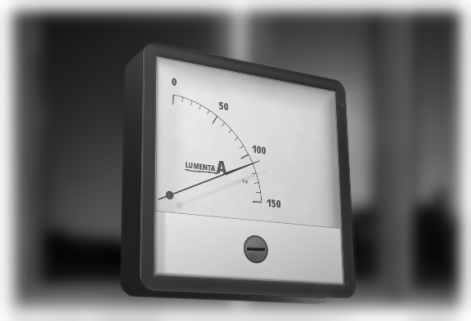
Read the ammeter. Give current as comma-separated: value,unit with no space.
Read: 110,A
